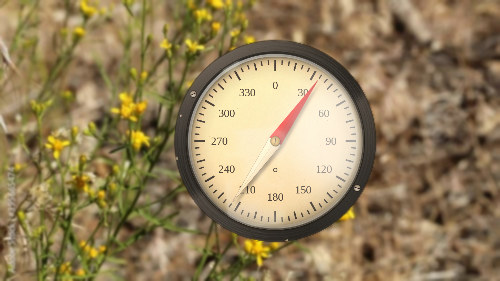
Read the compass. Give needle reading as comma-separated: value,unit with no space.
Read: 35,°
